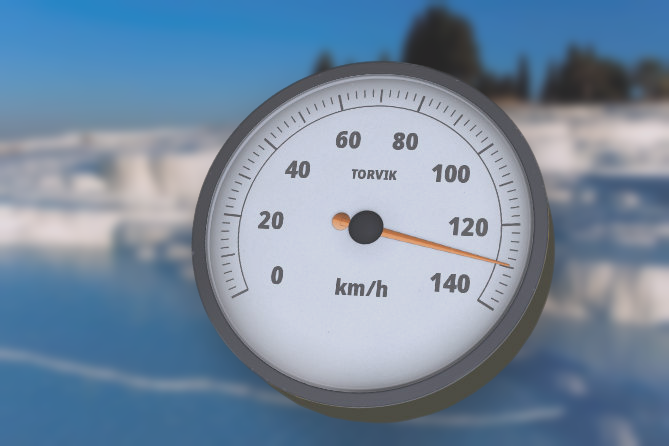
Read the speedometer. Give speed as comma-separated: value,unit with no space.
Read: 130,km/h
